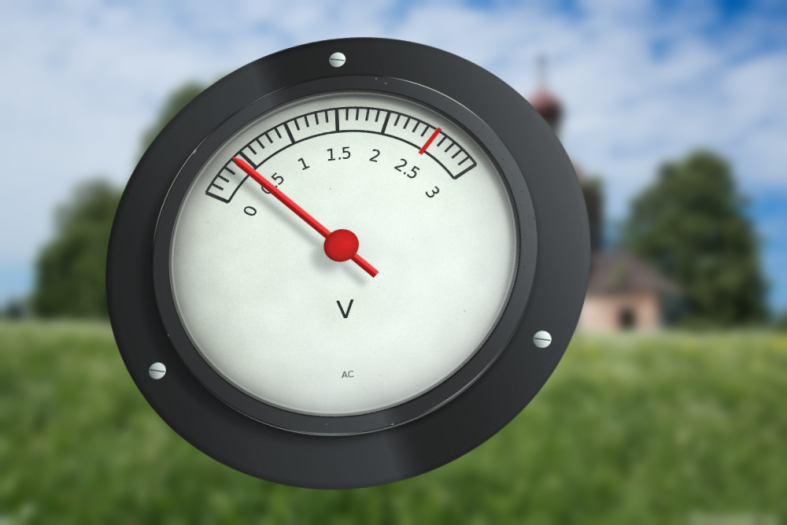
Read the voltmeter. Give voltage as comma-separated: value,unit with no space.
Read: 0.4,V
